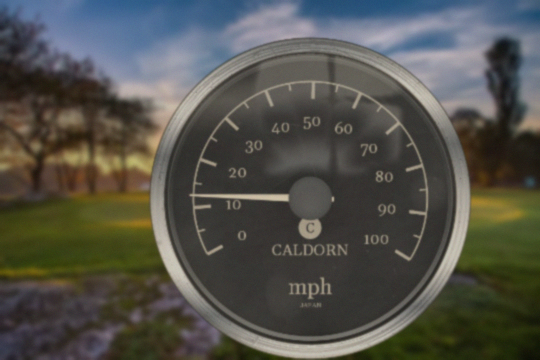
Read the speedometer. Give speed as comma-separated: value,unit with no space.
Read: 12.5,mph
